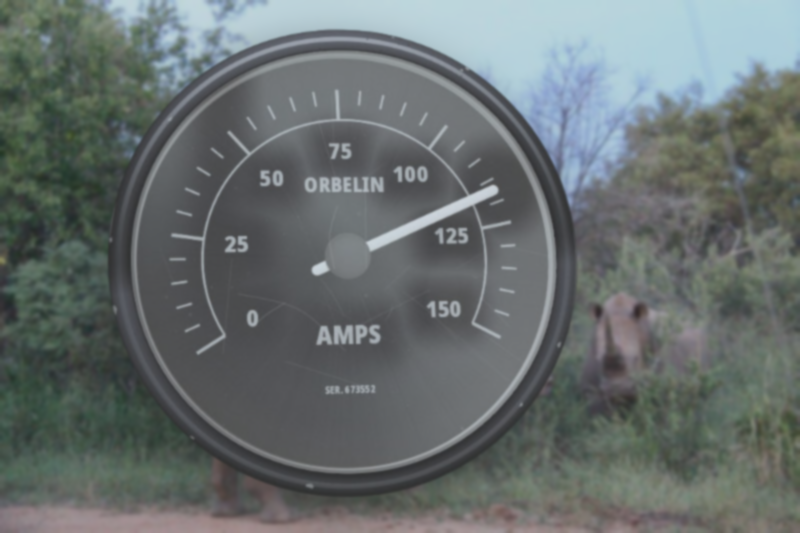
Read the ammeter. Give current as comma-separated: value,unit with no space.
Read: 117.5,A
